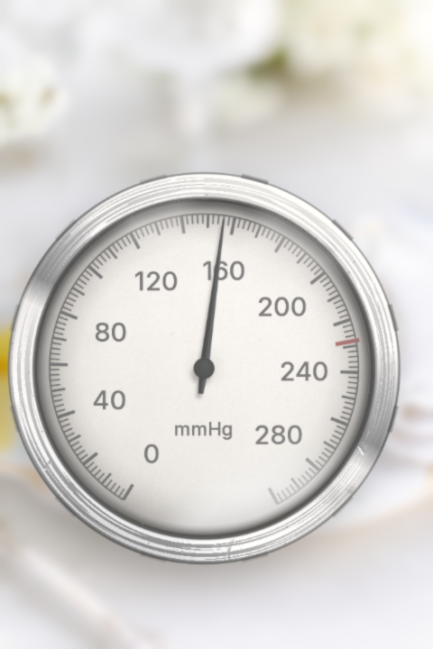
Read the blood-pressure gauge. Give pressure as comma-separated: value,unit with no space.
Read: 156,mmHg
